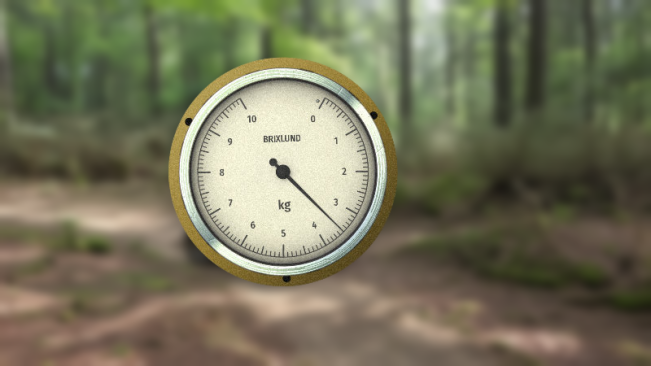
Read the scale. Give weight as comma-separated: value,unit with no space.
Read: 3.5,kg
